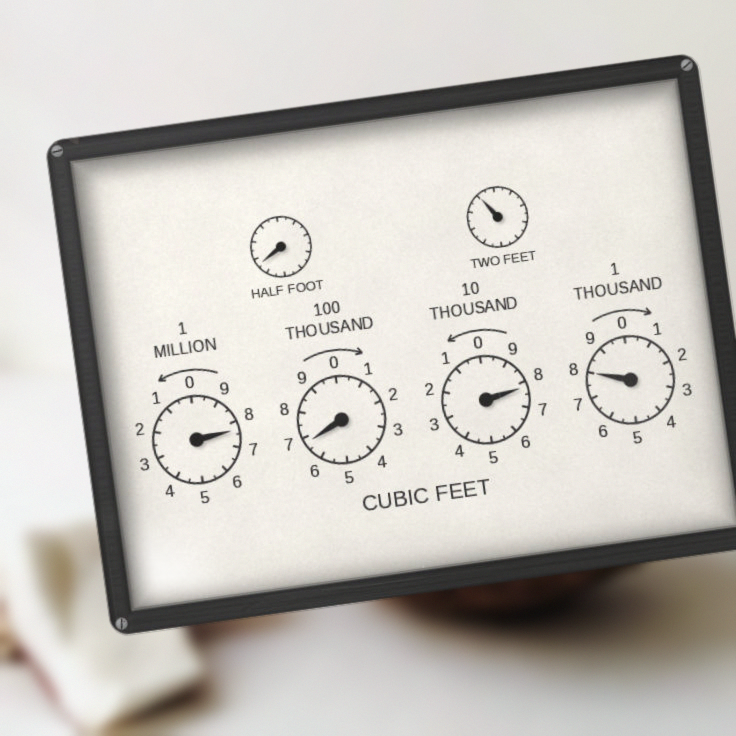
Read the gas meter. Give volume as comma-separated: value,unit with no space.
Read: 767800,ft³
